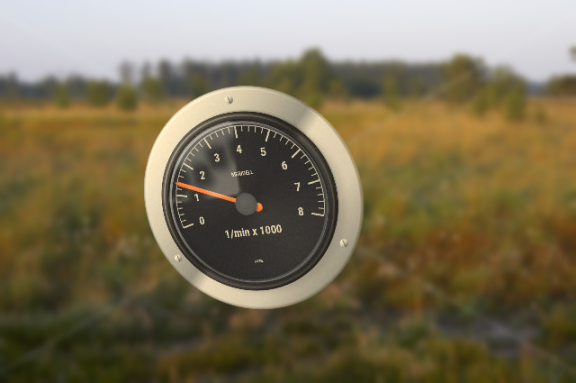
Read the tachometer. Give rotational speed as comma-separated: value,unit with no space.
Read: 1400,rpm
